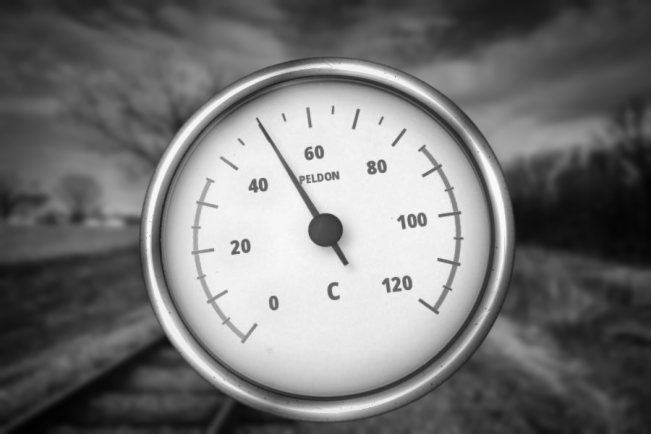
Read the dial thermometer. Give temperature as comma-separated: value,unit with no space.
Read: 50,°C
